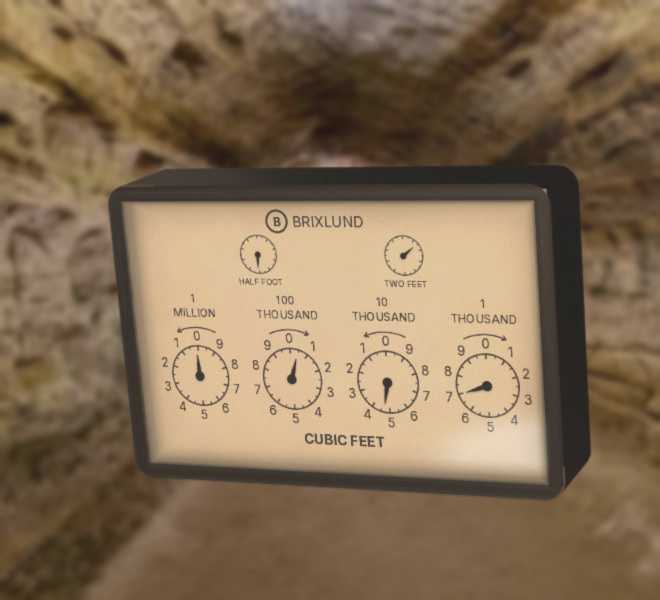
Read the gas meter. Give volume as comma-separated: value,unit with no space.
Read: 4700,ft³
